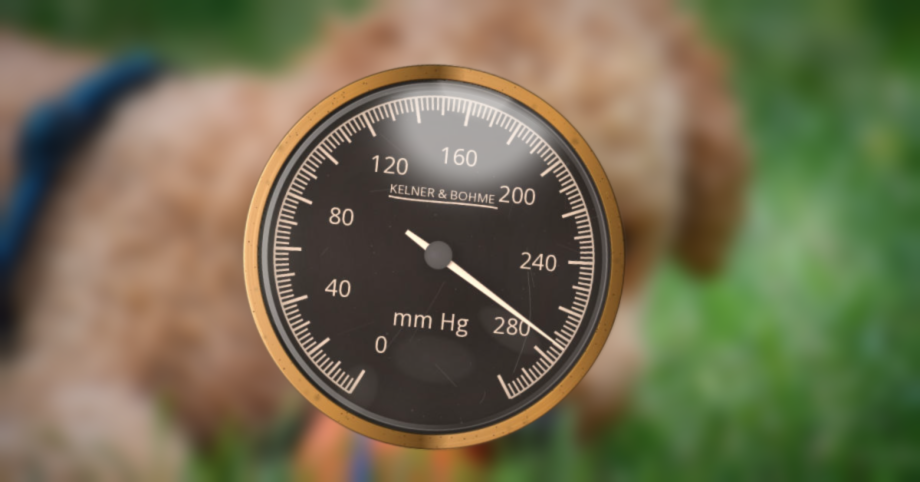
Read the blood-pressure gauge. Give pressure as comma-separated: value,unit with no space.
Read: 274,mmHg
